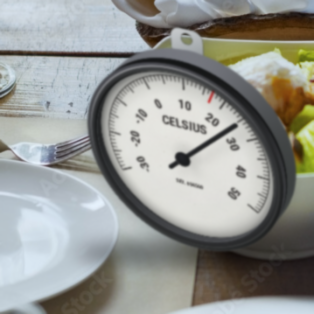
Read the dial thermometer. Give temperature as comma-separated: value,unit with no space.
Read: 25,°C
